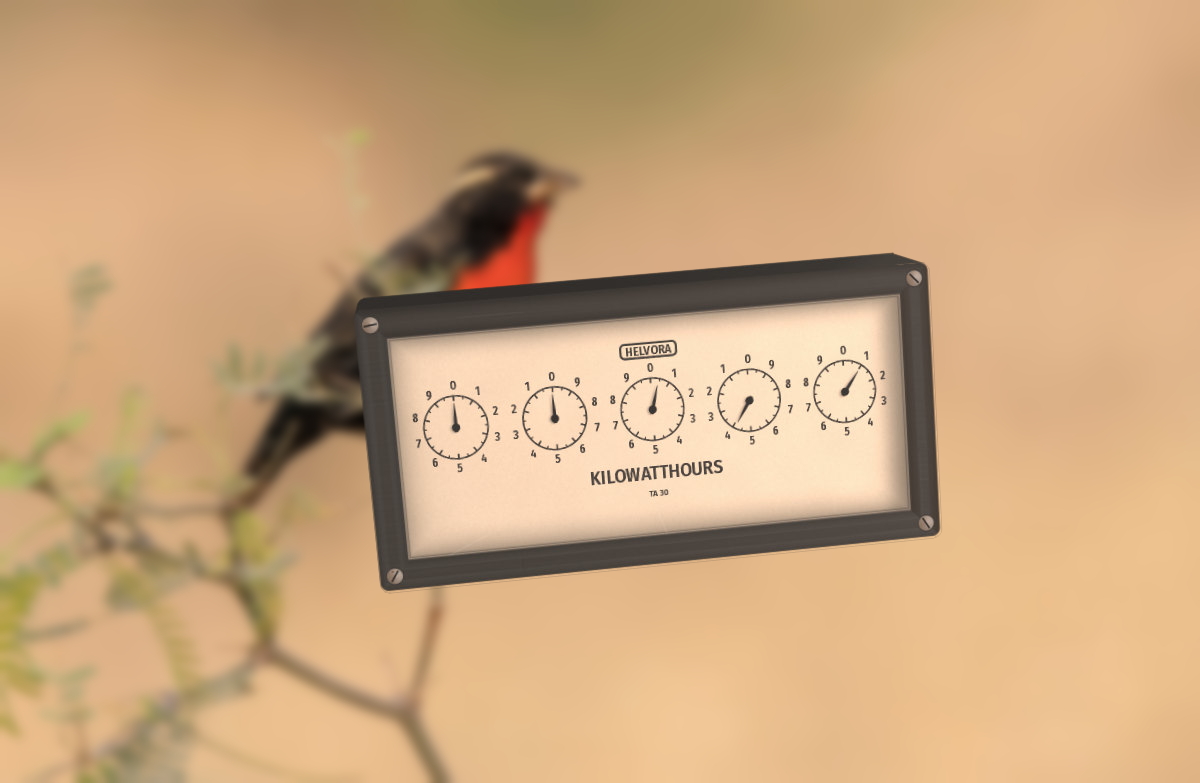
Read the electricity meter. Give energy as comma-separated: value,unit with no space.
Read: 41,kWh
